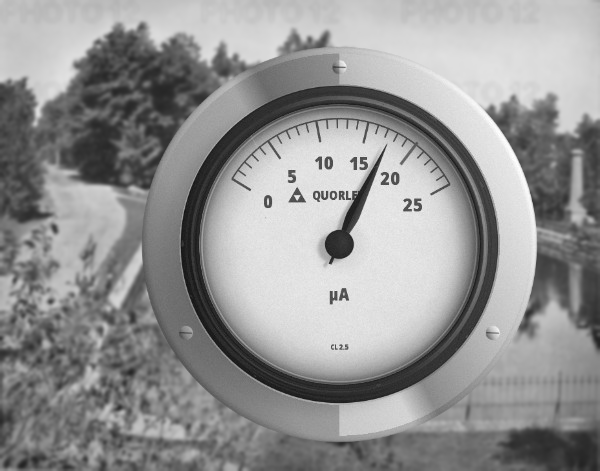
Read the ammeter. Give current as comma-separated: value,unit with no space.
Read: 17.5,µA
